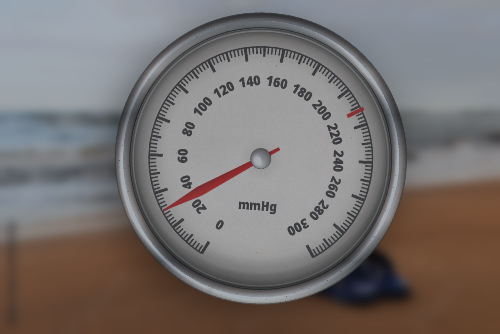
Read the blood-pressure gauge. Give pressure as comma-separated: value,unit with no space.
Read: 30,mmHg
